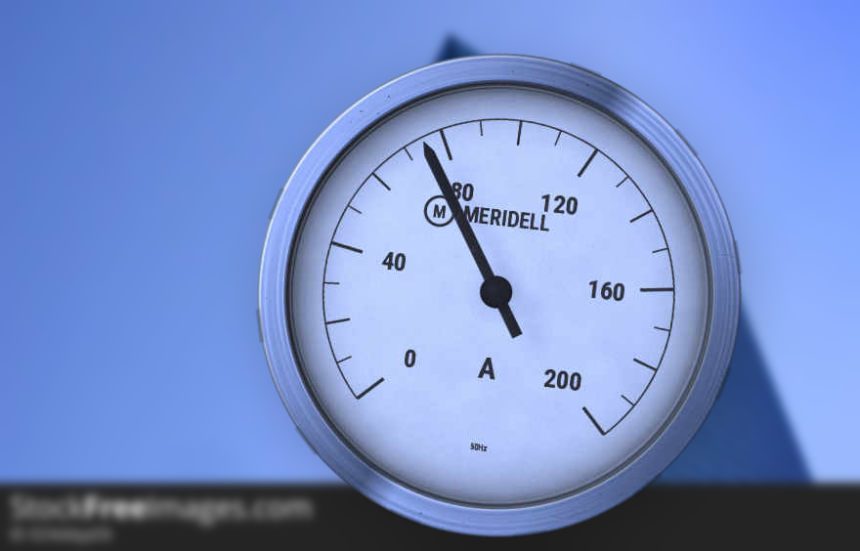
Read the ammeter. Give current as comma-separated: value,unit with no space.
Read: 75,A
